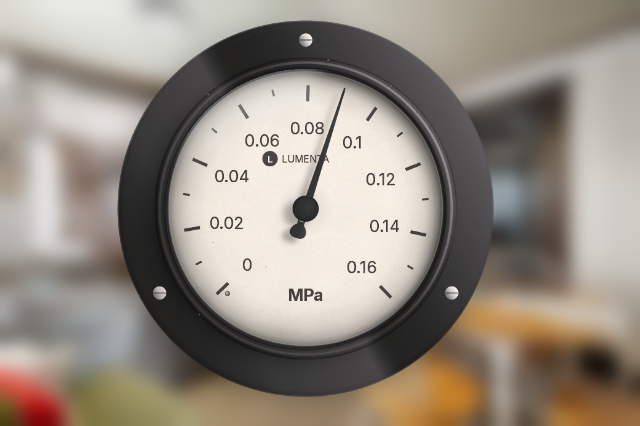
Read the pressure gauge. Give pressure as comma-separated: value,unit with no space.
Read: 0.09,MPa
